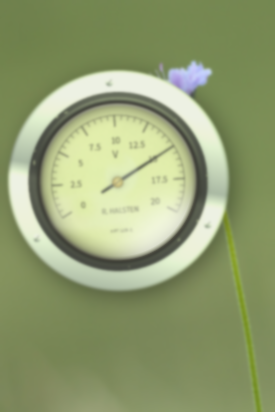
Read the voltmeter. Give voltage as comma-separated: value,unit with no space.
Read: 15,V
